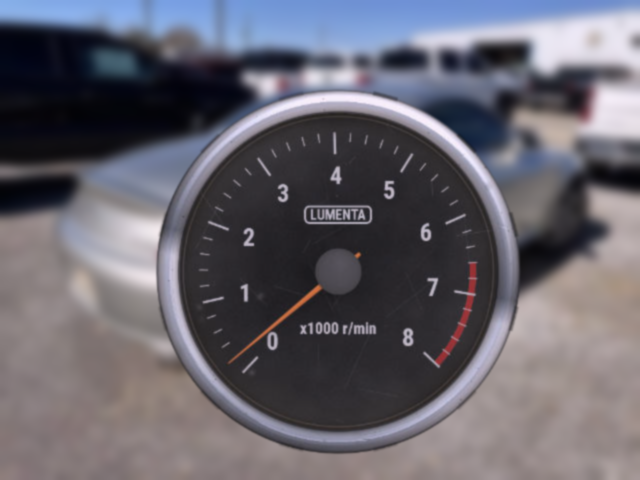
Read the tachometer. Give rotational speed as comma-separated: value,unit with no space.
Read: 200,rpm
